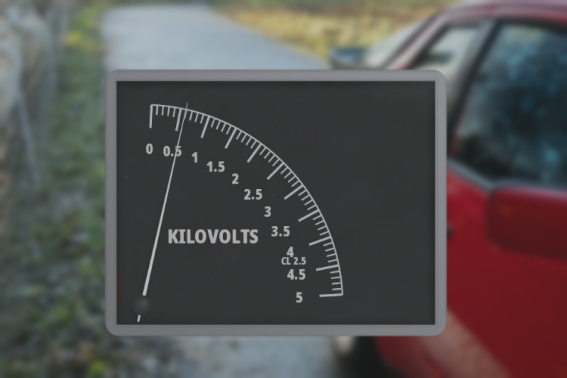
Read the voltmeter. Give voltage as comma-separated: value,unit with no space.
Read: 0.6,kV
